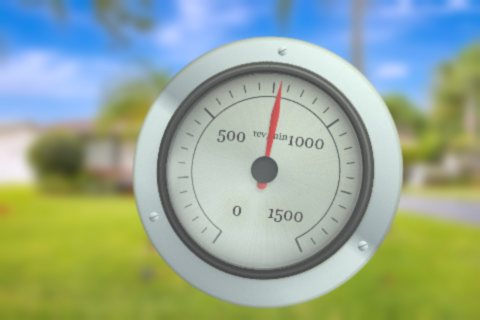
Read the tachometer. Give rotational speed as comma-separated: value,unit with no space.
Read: 775,rpm
